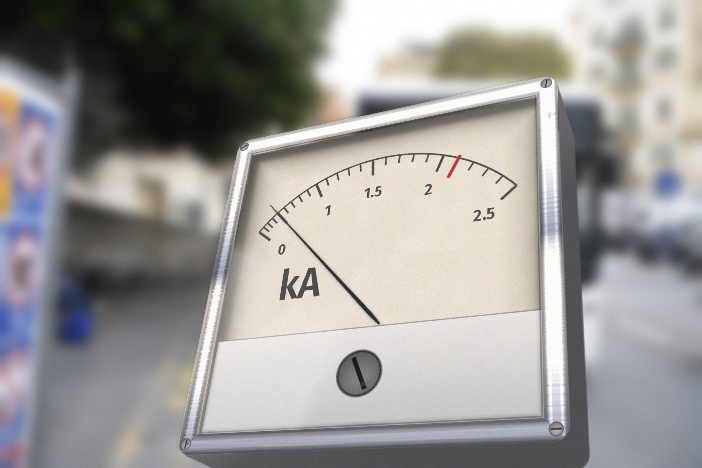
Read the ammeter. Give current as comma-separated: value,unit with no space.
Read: 0.5,kA
